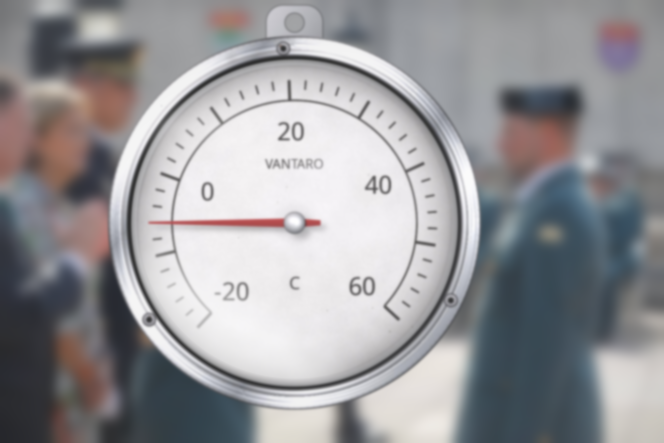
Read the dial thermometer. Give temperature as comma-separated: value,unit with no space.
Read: -6,°C
